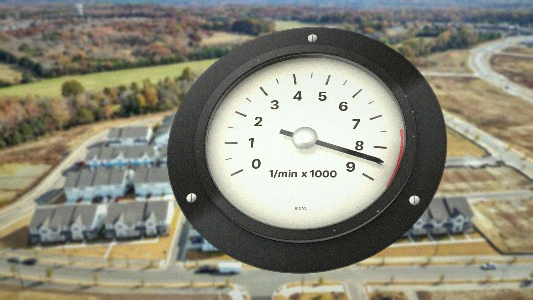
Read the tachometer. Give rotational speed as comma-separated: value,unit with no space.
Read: 8500,rpm
